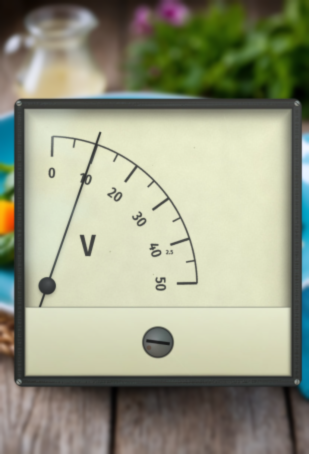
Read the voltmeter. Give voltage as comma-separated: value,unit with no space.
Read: 10,V
